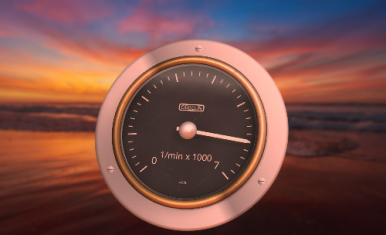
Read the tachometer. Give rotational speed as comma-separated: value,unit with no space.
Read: 6000,rpm
